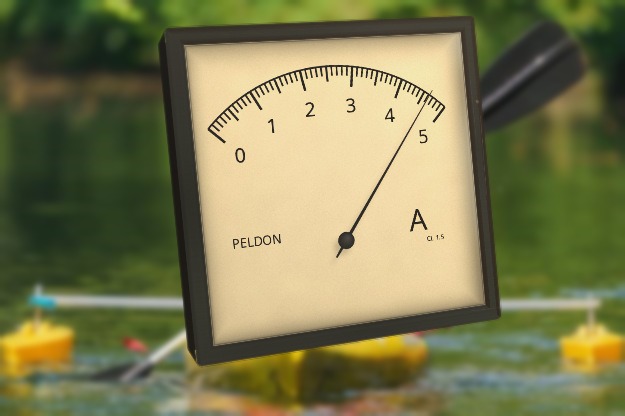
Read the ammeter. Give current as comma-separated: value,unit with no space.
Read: 4.6,A
